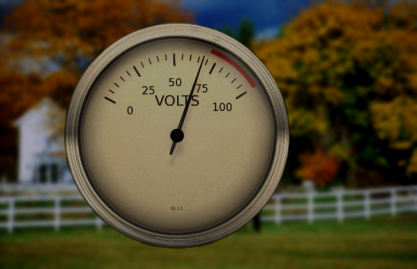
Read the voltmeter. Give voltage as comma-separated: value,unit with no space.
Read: 67.5,V
